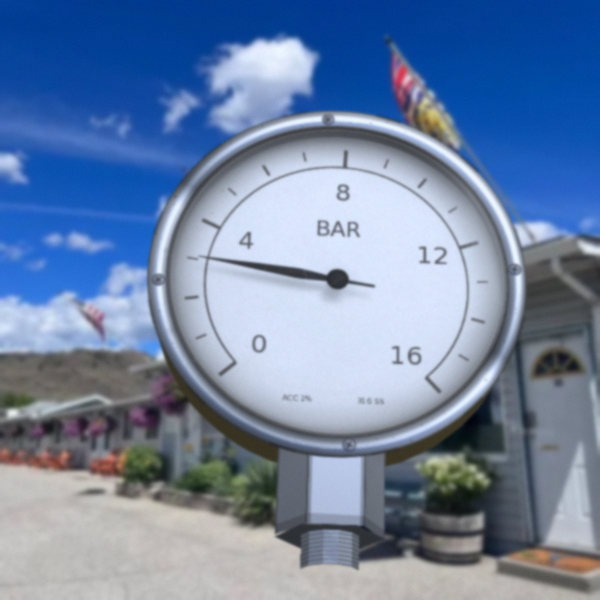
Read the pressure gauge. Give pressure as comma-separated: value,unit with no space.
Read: 3,bar
